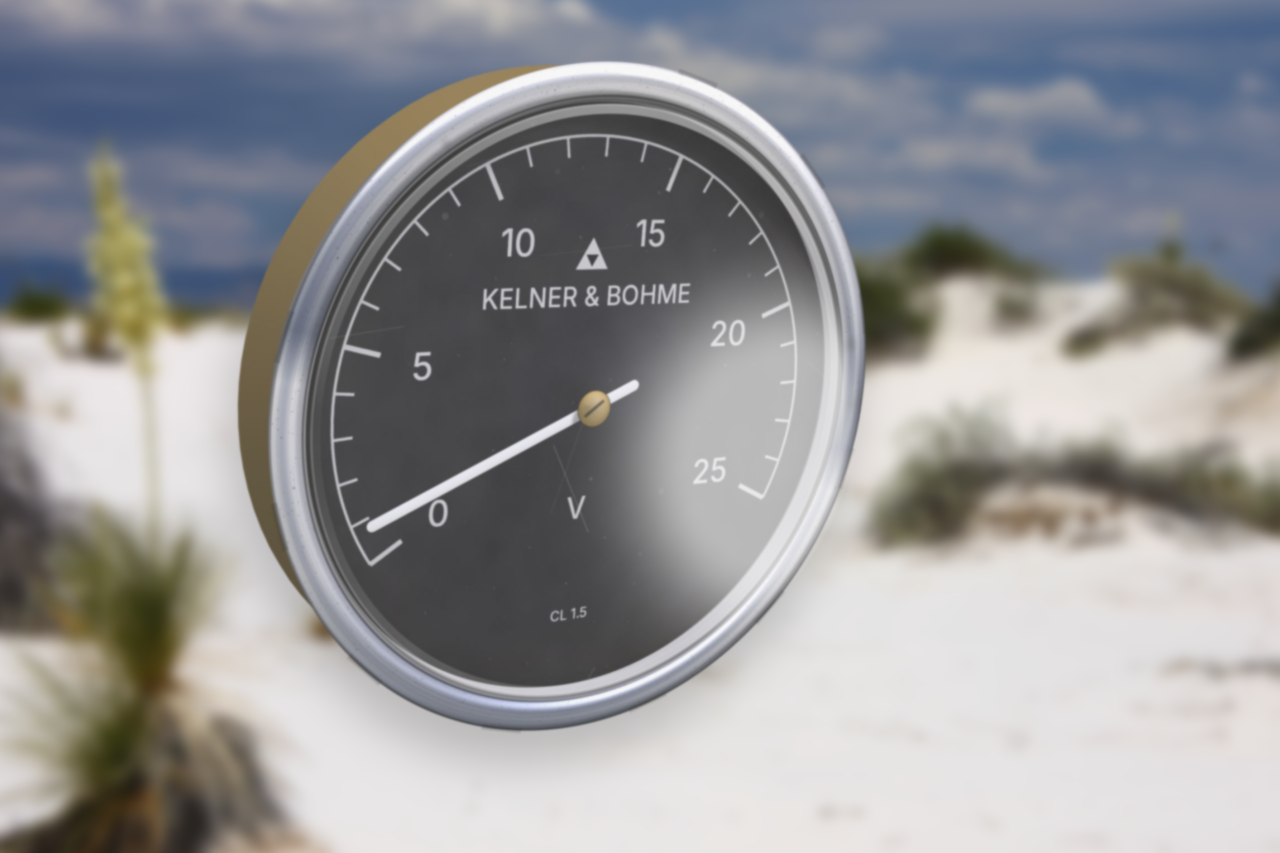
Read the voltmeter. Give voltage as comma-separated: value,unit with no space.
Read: 1,V
